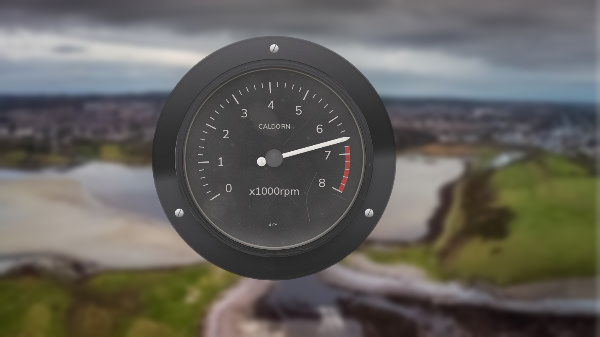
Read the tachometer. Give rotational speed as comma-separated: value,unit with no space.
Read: 6600,rpm
